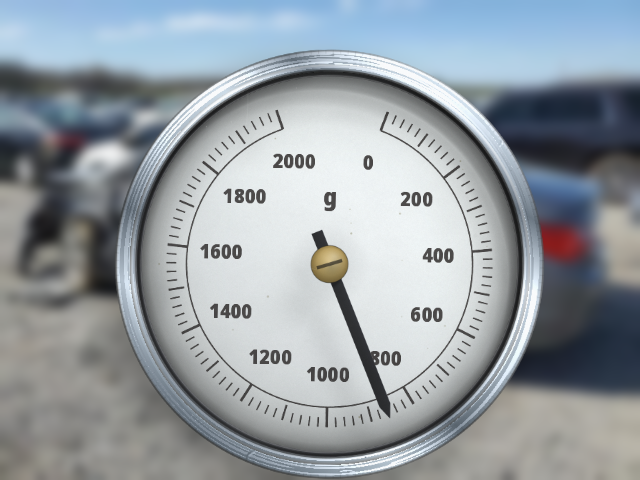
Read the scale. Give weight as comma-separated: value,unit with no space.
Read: 860,g
